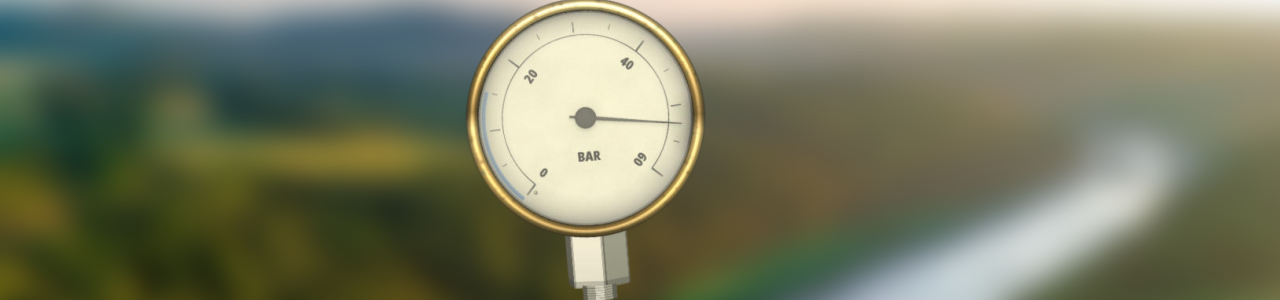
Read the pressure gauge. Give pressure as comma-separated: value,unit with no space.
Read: 52.5,bar
